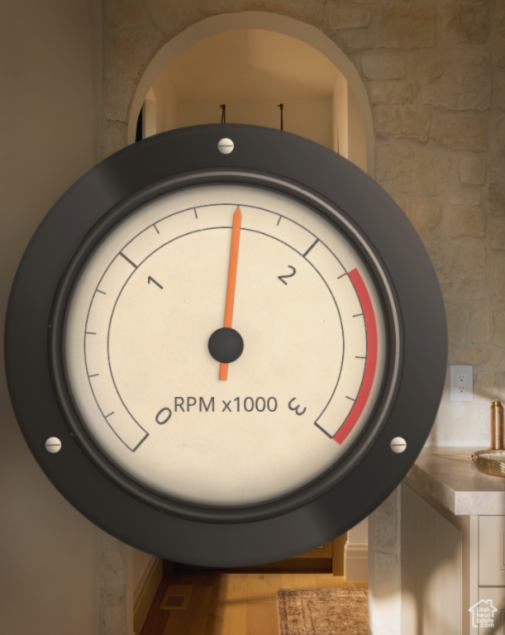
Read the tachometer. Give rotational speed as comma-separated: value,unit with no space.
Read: 1600,rpm
